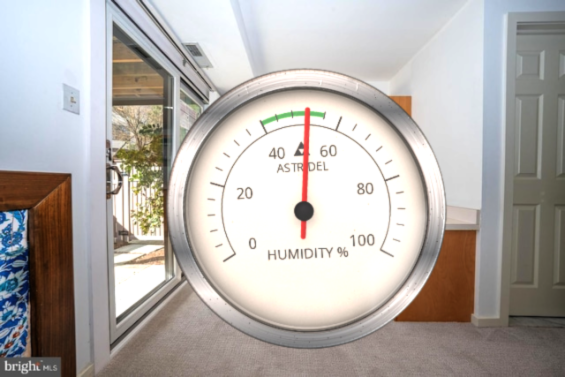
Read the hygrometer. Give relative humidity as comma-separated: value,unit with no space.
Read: 52,%
